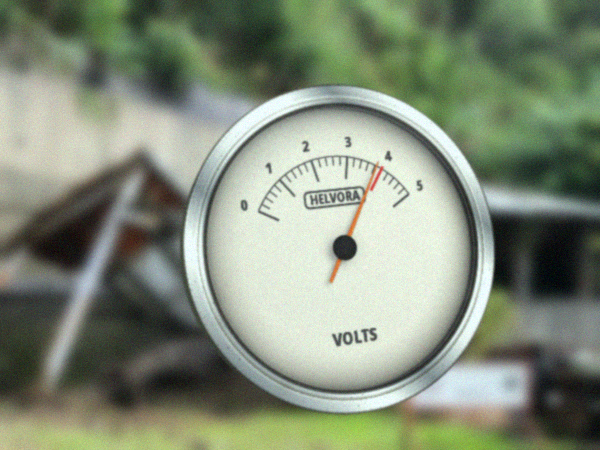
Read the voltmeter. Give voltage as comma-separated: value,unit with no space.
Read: 3.8,V
